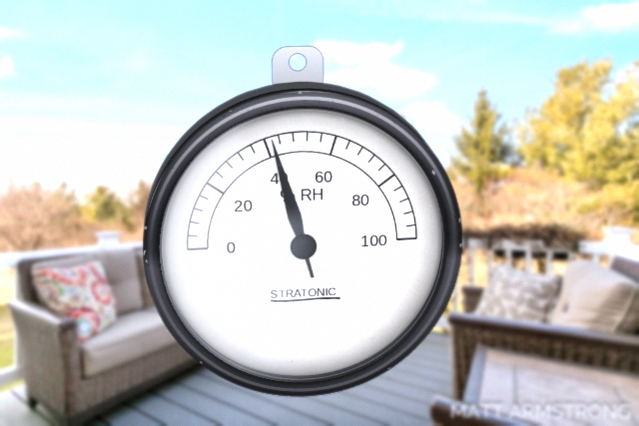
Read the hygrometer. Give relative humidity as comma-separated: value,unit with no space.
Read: 42,%
